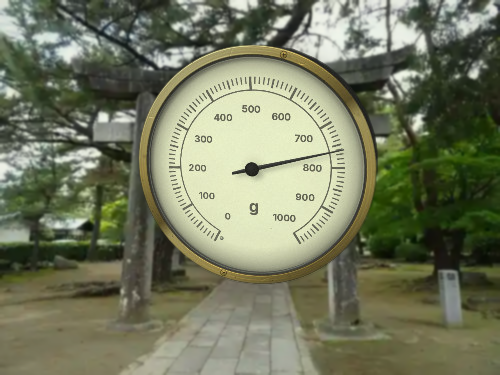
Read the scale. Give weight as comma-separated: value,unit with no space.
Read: 760,g
